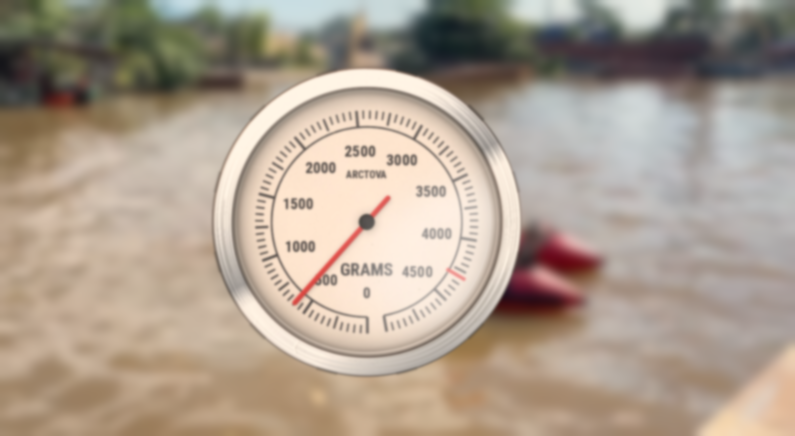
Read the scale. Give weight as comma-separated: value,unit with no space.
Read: 600,g
